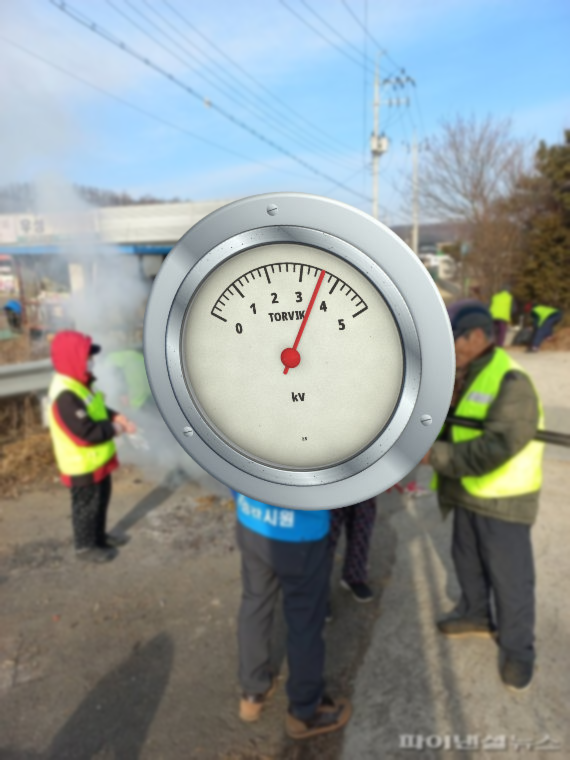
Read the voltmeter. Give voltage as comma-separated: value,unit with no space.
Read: 3.6,kV
